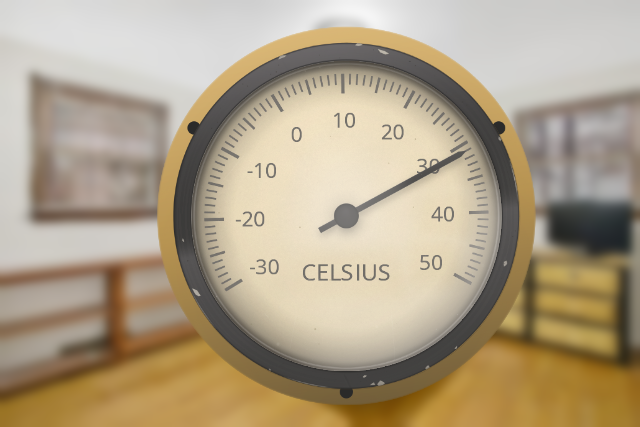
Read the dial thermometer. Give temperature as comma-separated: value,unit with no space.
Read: 31,°C
